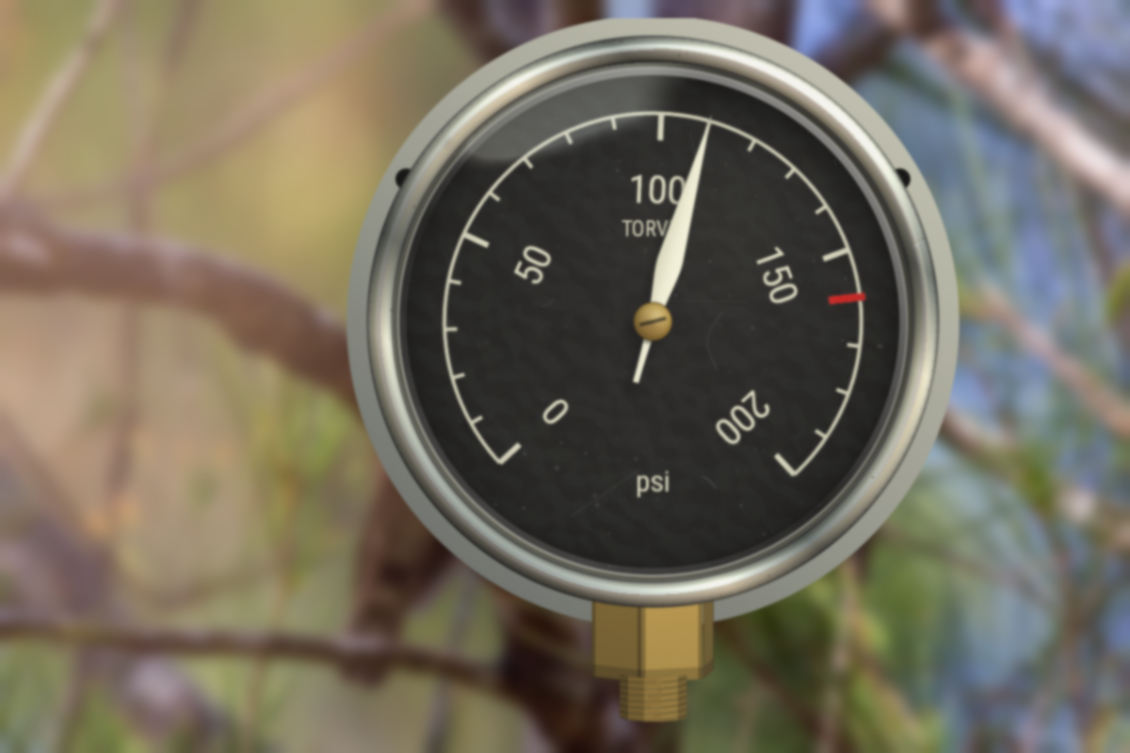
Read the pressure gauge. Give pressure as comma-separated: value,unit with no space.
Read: 110,psi
